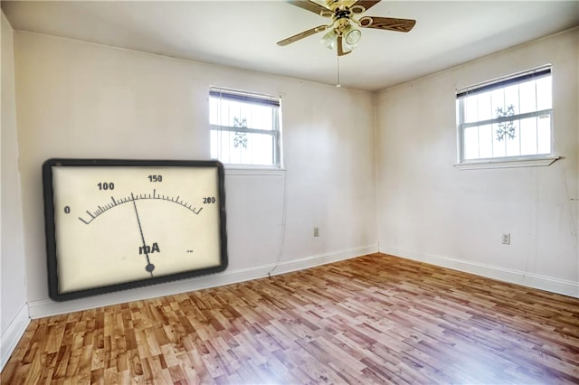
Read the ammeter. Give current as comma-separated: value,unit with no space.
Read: 125,mA
